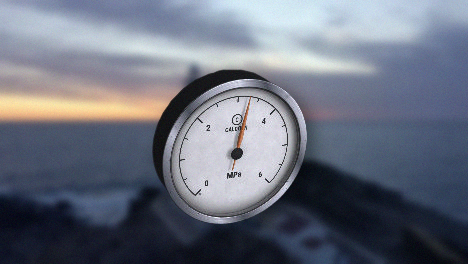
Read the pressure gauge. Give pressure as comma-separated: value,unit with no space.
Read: 3.25,MPa
